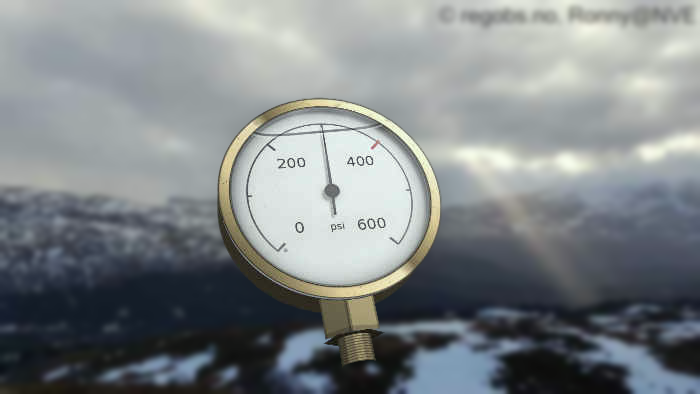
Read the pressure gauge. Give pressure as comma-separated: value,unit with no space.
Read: 300,psi
